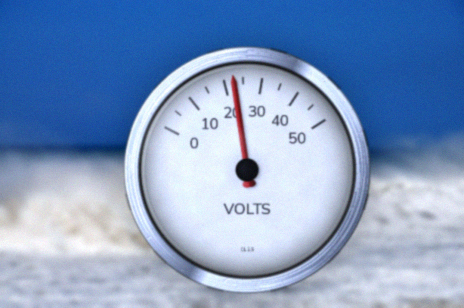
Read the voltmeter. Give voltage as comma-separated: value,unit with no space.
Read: 22.5,V
